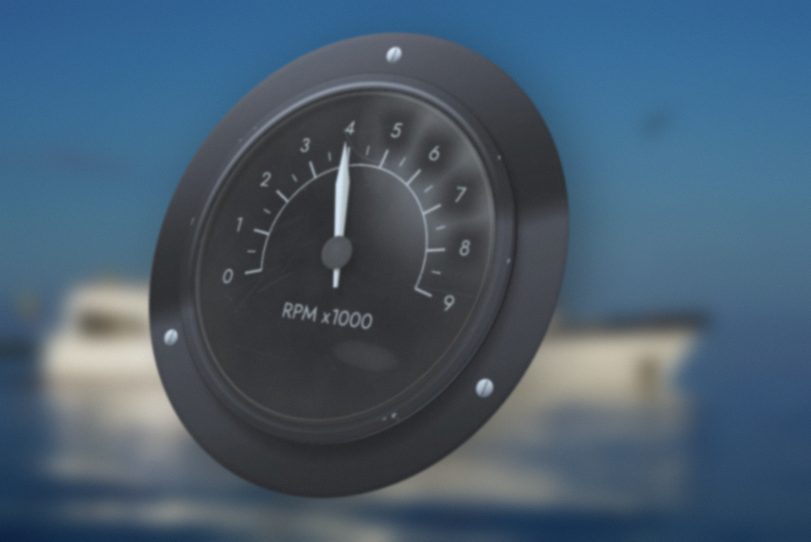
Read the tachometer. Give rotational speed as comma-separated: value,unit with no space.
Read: 4000,rpm
